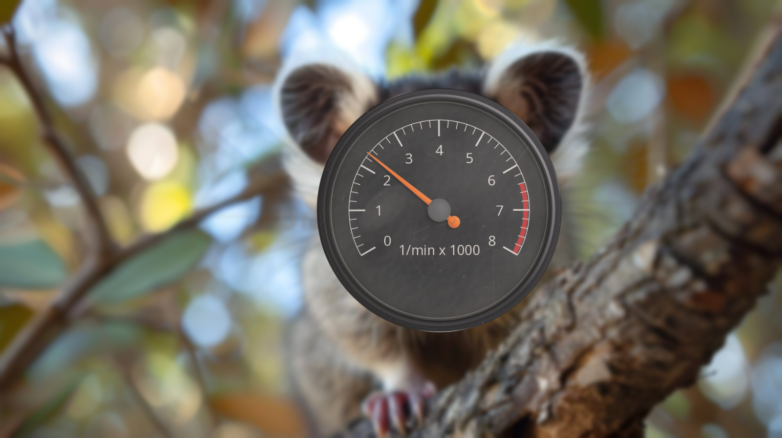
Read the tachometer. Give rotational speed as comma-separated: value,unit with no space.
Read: 2300,rpm
